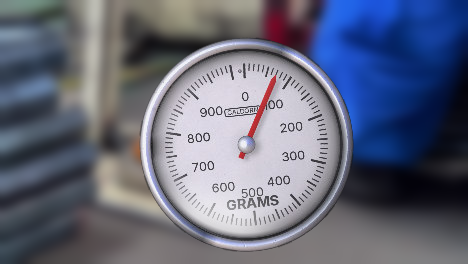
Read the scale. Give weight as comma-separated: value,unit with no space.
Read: 70,g
